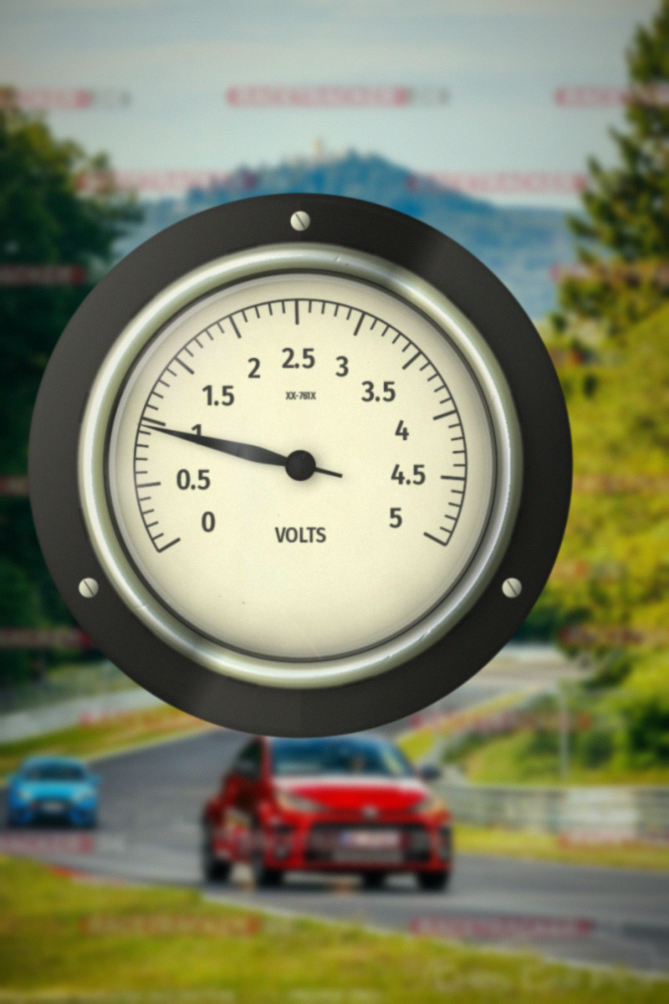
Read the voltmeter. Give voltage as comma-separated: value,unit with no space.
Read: 0.95,V
